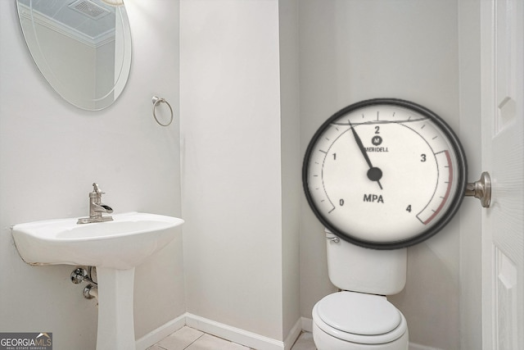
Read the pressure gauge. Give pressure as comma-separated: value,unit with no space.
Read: 1.6,MPa
